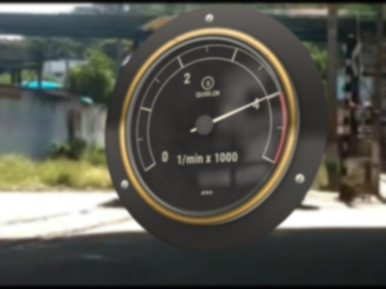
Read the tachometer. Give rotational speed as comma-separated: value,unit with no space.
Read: 4000,rpm
